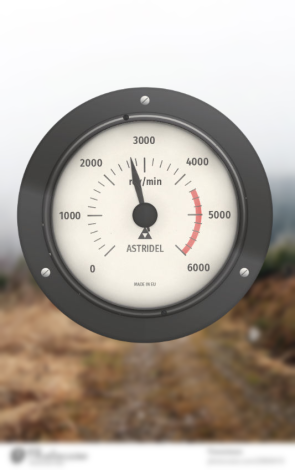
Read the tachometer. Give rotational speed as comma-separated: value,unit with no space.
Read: 2700,rpm
